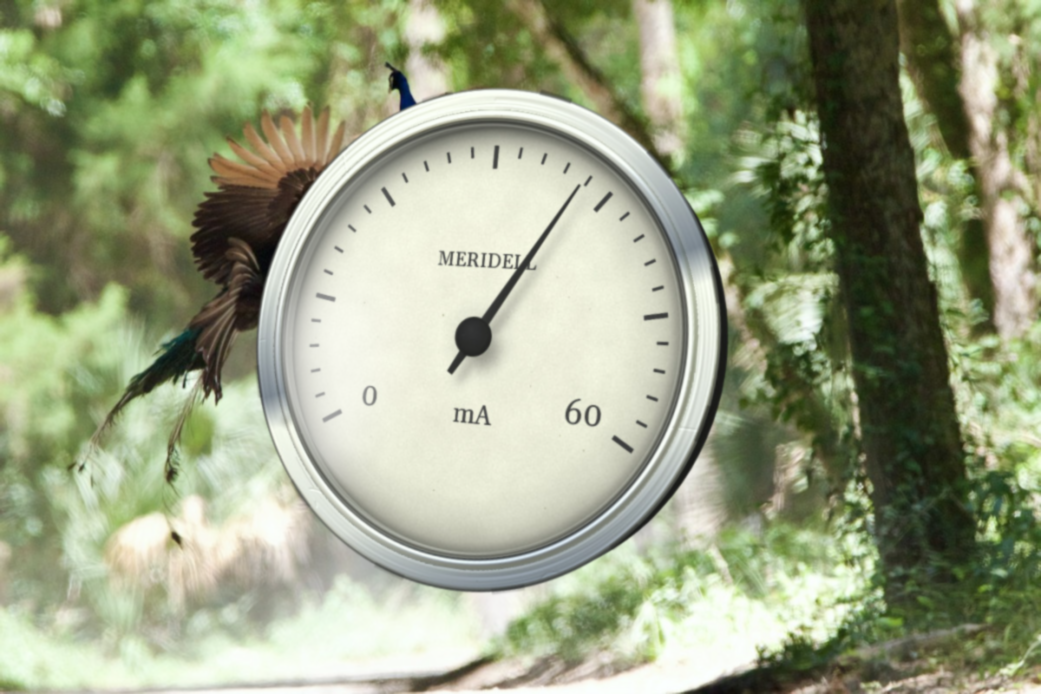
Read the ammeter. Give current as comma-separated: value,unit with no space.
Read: 38,mA
